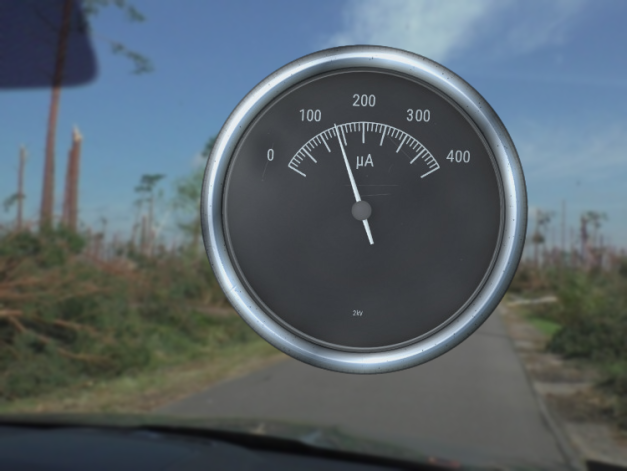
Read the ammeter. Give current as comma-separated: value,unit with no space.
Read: 140,µA
